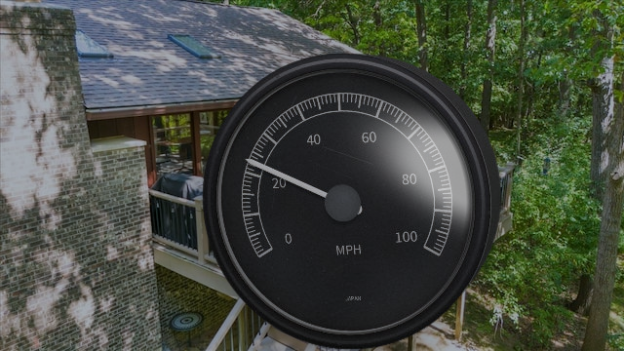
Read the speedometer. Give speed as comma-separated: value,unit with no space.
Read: 23,mph
